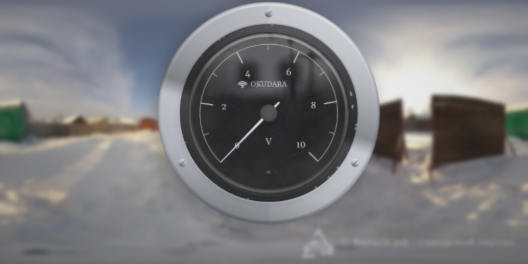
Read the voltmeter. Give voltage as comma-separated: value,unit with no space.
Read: 0,V
